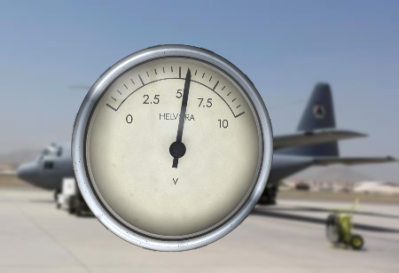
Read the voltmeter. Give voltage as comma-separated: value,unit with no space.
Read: 5.5,V
